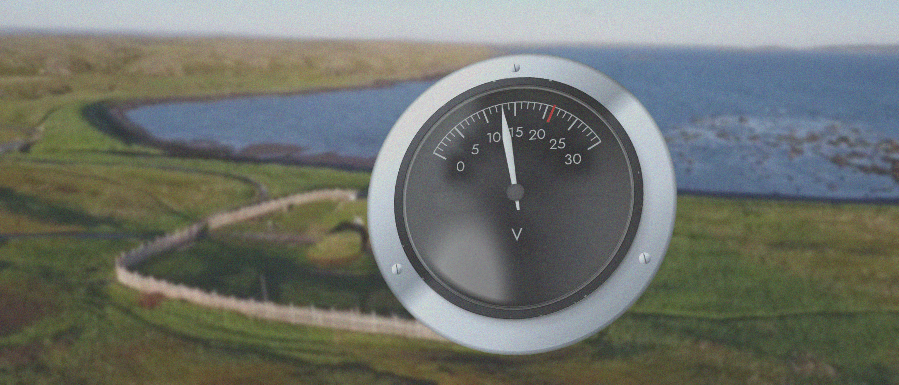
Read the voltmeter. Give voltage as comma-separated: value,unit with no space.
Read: 13,V
